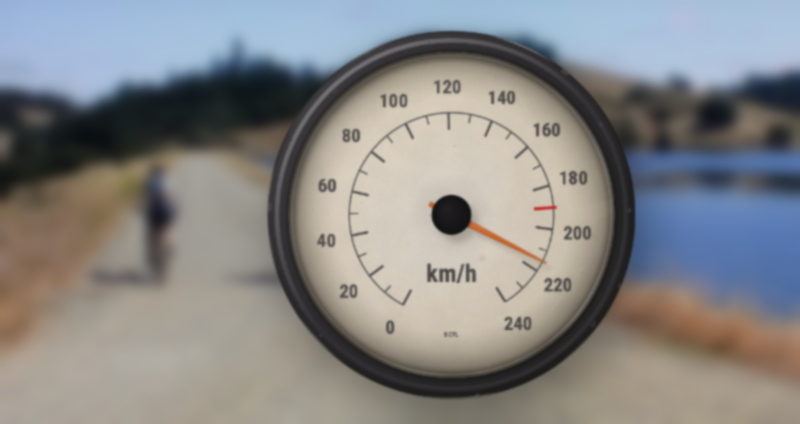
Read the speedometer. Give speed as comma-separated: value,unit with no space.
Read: 215,km/h
